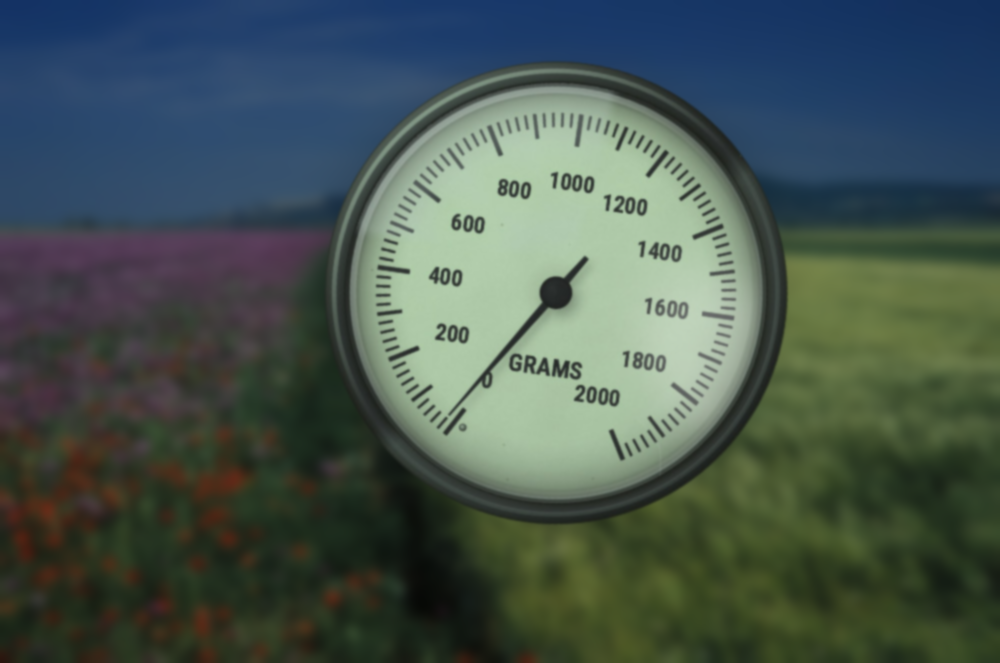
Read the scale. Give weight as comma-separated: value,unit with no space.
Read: 20,g
